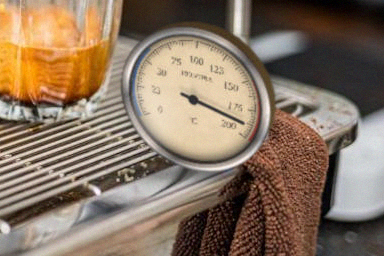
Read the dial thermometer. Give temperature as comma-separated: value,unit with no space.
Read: 187.5,°C
